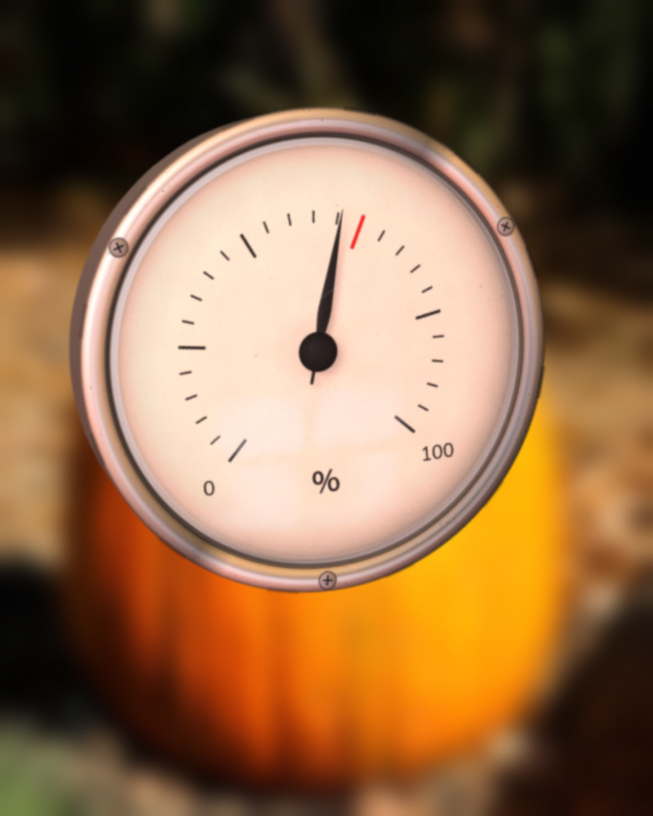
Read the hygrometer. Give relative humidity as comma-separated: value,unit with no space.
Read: 56,%
